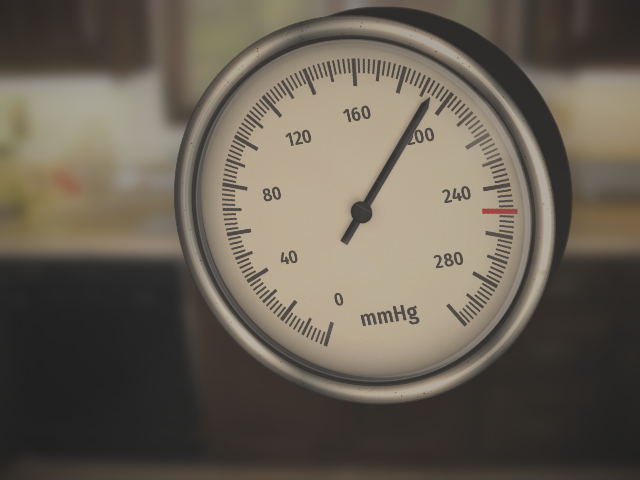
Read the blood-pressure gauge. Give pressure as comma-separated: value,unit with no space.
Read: 194,mmHg
